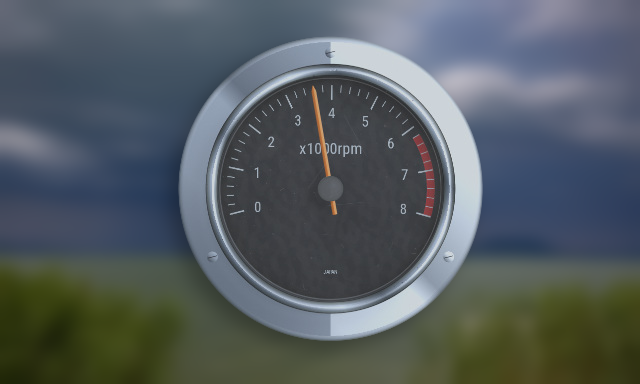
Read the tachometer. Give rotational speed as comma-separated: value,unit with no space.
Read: 3600,rpm
